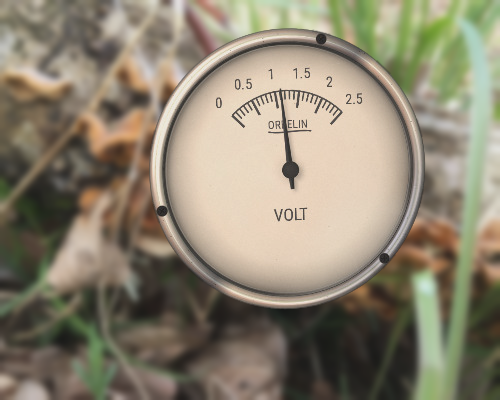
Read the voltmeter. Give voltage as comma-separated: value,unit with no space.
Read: 1.1,V
